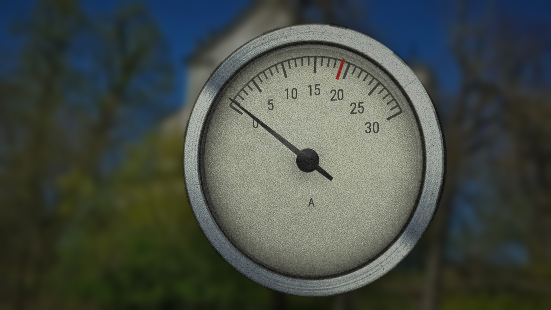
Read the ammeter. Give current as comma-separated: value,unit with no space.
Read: 1,A
